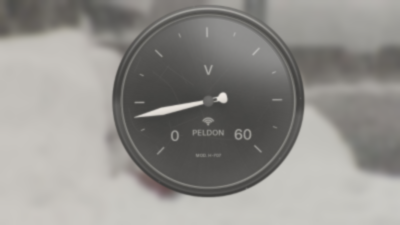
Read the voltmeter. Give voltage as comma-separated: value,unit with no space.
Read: 7.5,V
